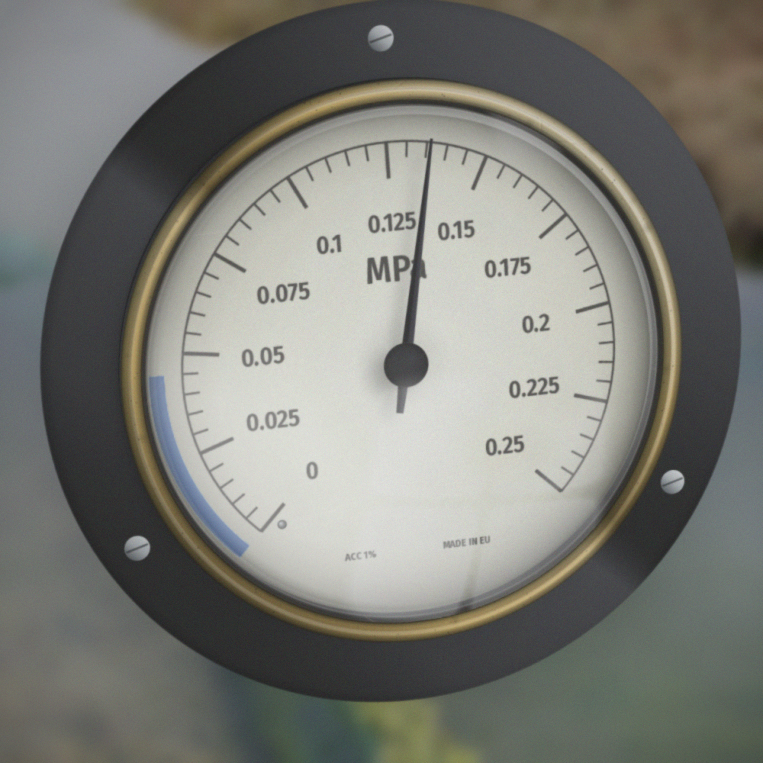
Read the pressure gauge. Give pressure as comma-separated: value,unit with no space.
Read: 0.135,MPa
